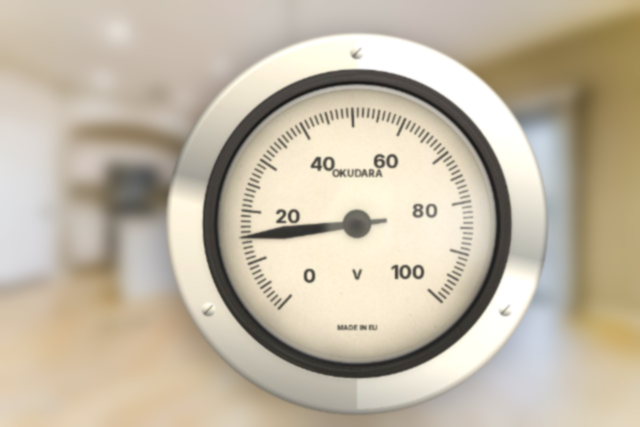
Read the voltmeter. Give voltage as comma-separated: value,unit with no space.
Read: 15,V
